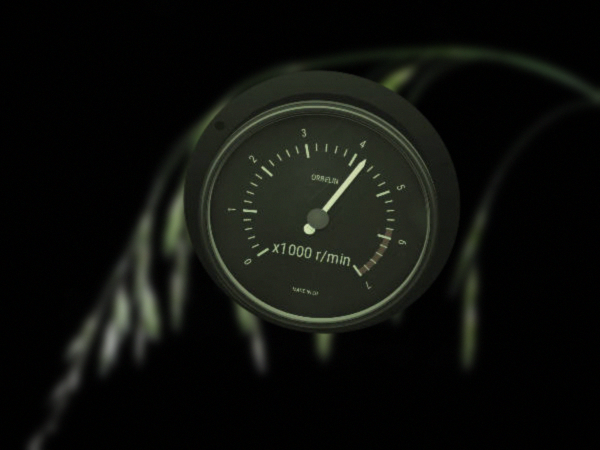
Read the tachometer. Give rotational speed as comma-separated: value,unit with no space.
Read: 4200,rpm
